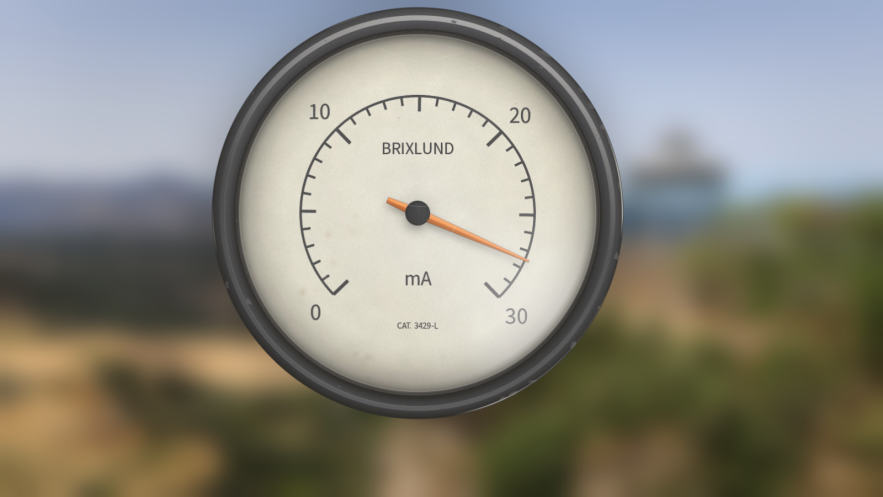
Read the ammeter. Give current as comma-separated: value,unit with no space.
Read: 27.5,mA
